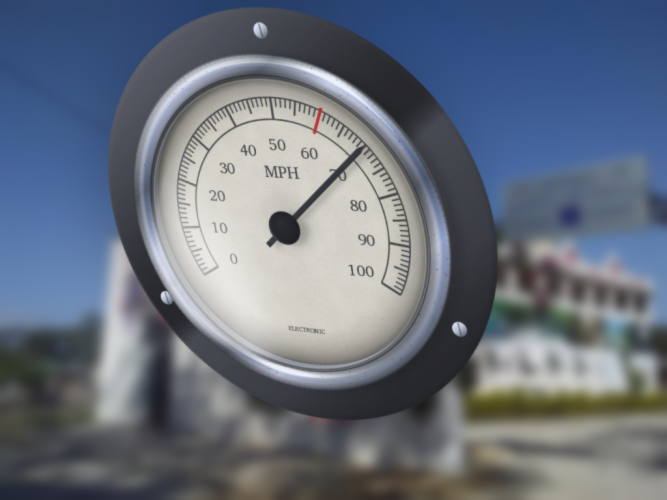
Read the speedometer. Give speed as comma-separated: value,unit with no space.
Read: 70,mph
